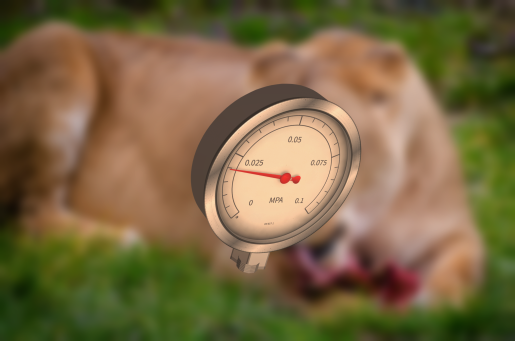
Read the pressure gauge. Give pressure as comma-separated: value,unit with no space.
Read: 0.02,MPa
